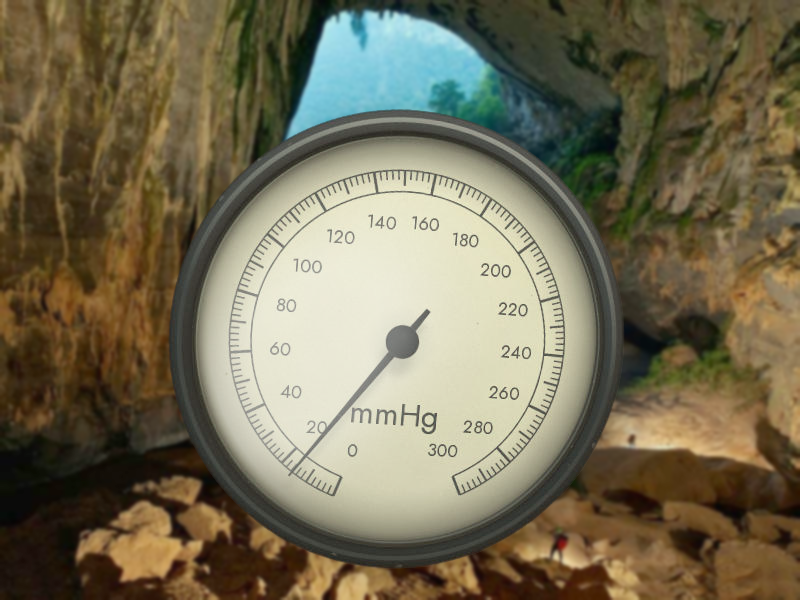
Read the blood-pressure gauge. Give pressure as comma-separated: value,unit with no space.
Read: 16,mmHg
